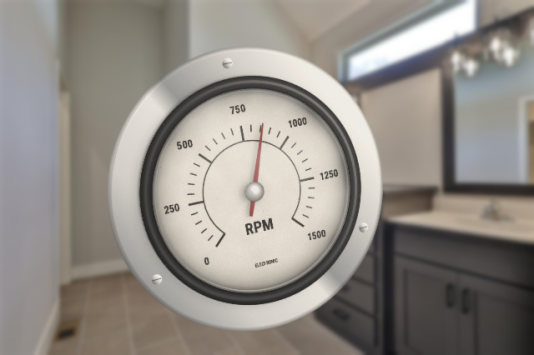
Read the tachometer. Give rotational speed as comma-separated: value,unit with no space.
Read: 850,rpm
